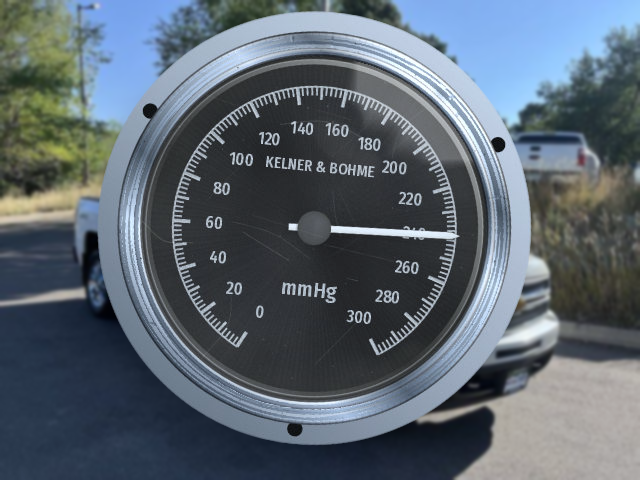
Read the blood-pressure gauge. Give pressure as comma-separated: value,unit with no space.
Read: 240,mmHg
